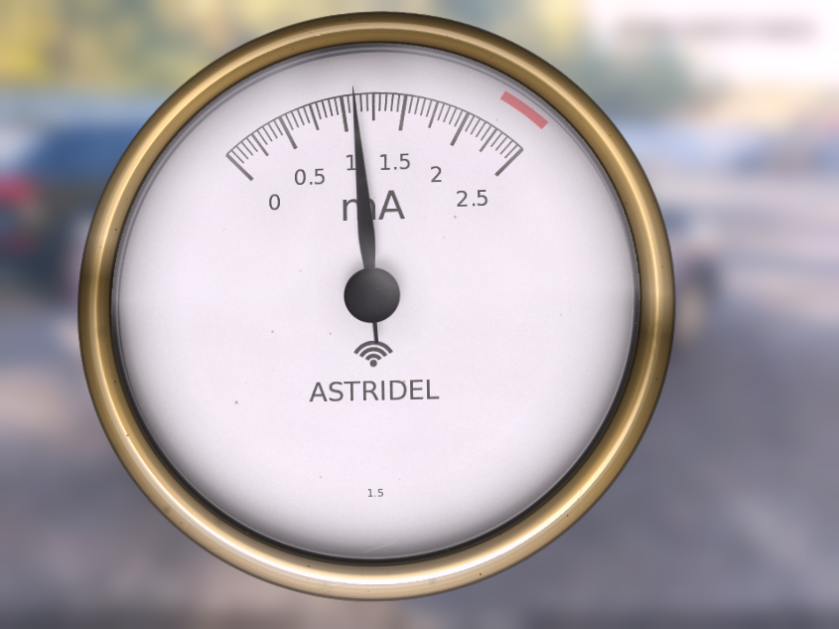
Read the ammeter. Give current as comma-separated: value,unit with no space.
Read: 1.1,mA
